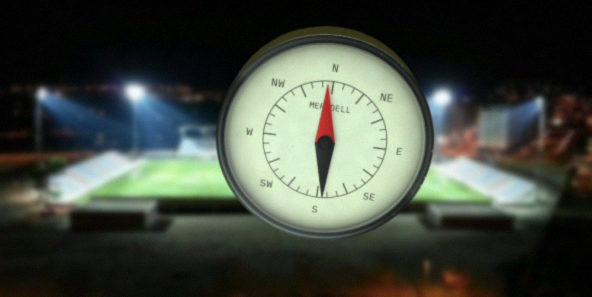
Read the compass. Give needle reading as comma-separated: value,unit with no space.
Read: 355,°
